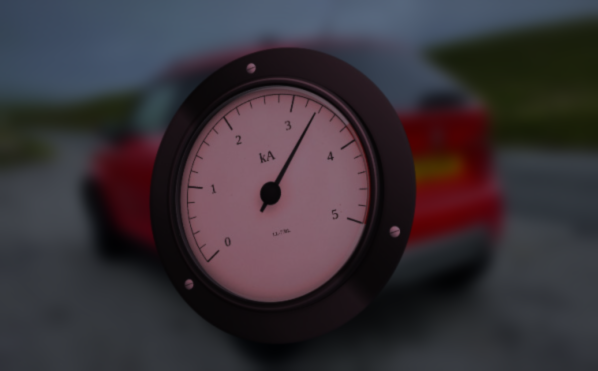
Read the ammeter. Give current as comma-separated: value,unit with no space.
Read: 3.4,kA
